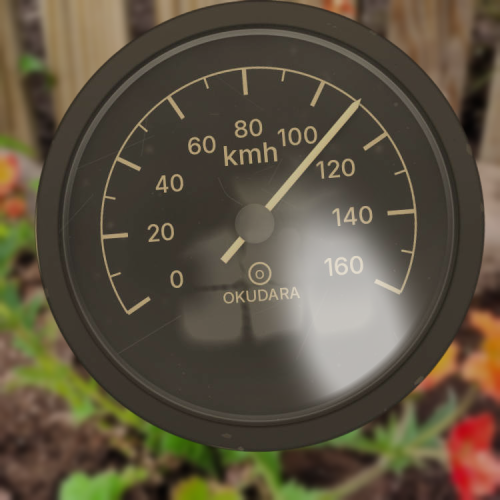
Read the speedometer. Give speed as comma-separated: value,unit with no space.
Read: 110,km/h
